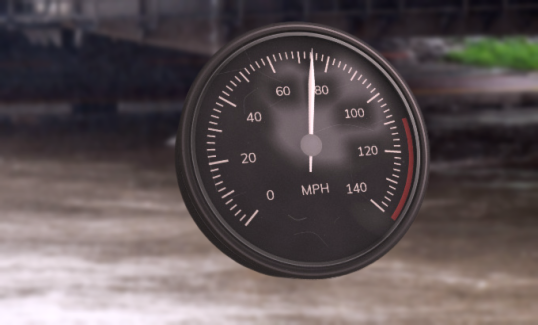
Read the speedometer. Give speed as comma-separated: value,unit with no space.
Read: 74,mph
